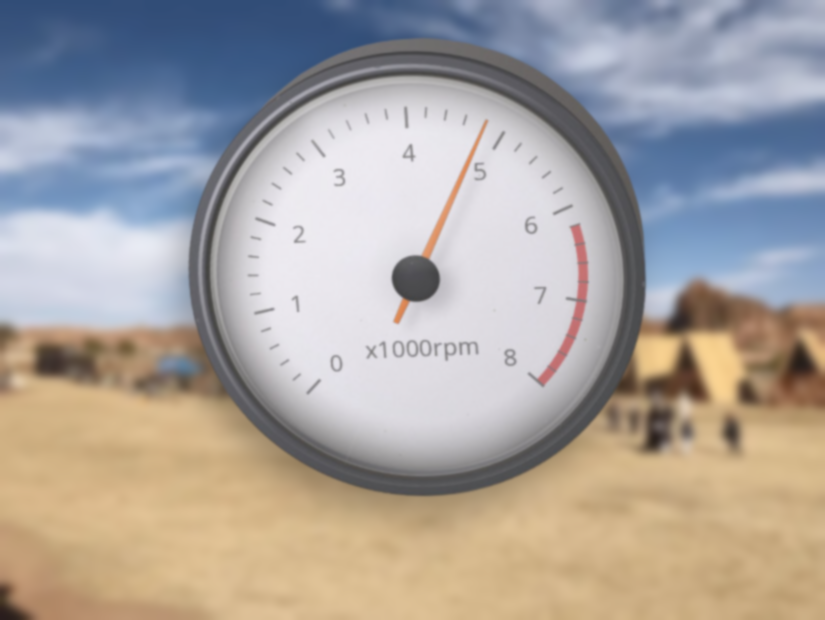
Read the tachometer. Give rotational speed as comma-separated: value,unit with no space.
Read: 4800,rpm
